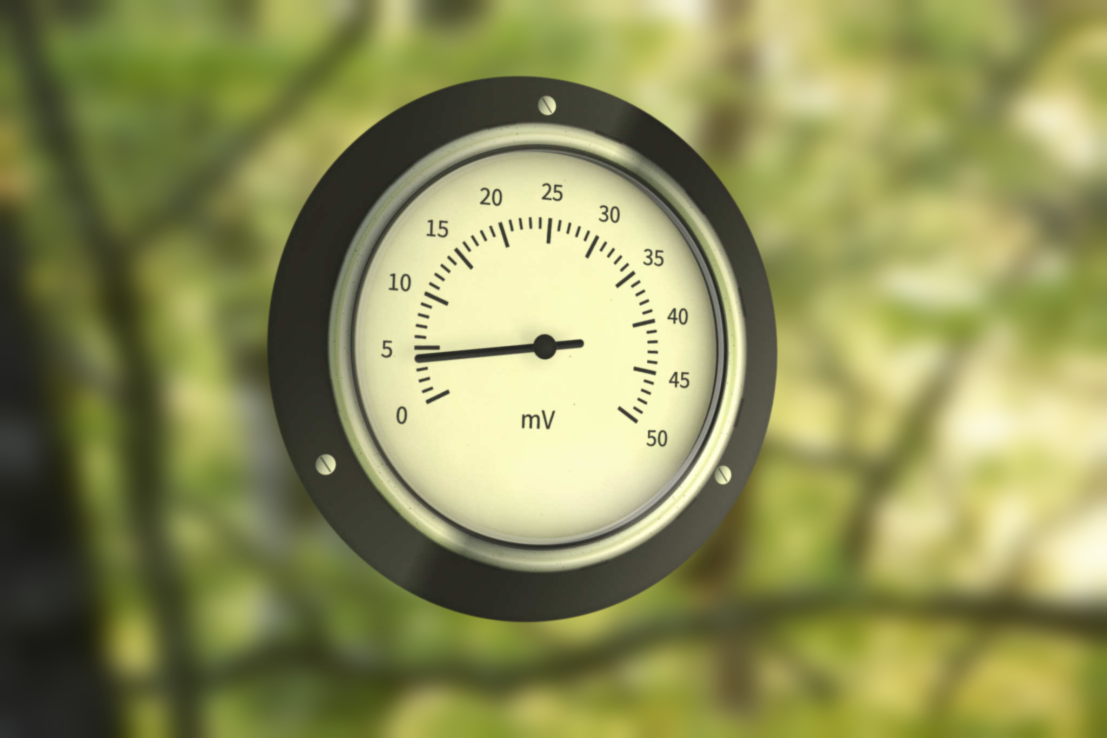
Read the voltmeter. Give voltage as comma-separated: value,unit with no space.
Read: 4,mV
